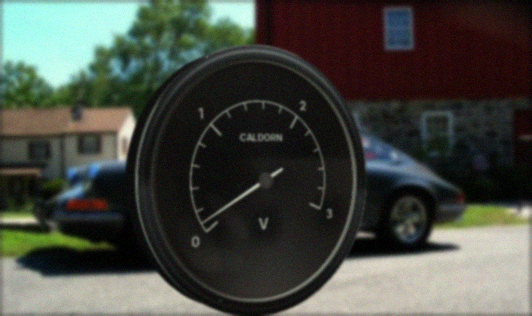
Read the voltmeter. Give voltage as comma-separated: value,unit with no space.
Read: 0.1,V
